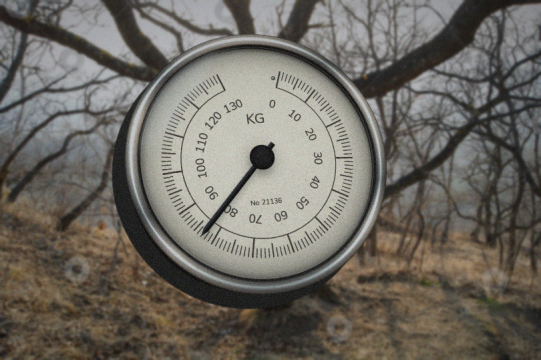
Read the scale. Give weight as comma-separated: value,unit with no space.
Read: 83,kg
